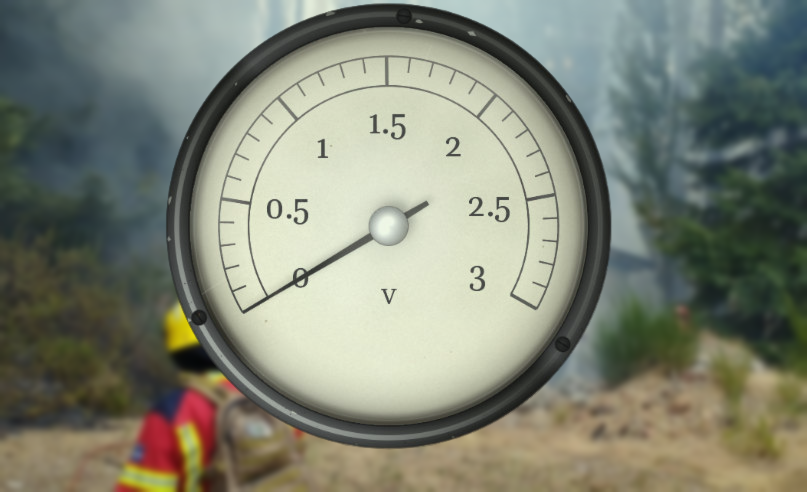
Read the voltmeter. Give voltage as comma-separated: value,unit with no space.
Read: 0,V
